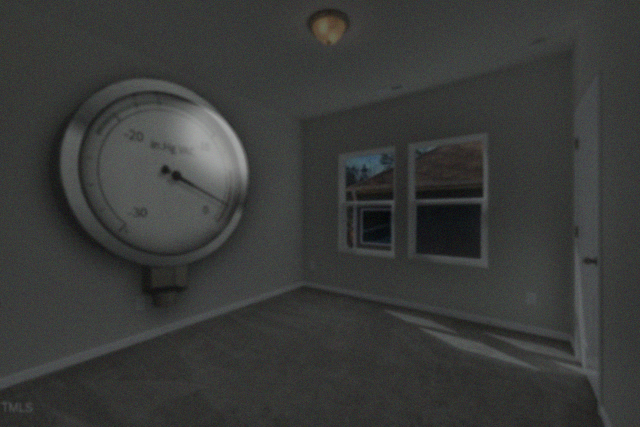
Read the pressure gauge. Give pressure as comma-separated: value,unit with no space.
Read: -2,inHg
